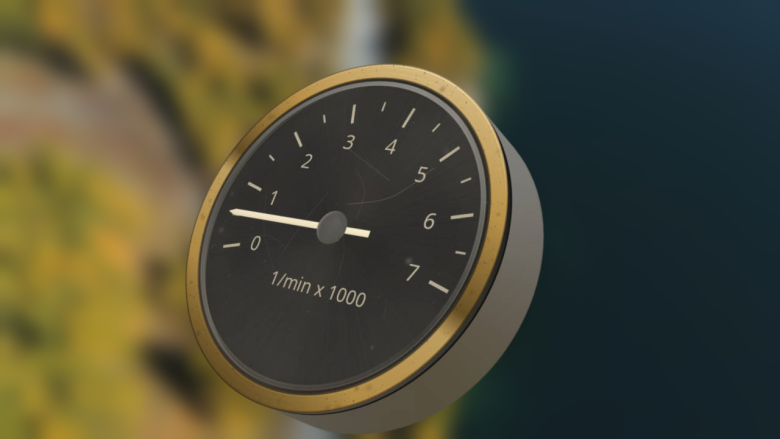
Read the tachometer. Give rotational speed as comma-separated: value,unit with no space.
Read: 500,rpm
